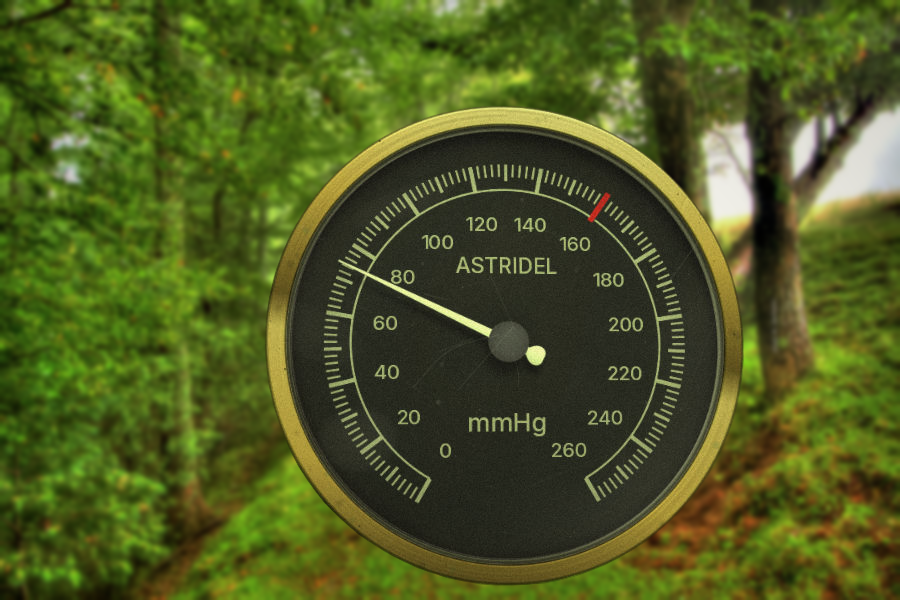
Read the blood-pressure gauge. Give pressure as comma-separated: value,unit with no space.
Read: 74,mmHg
